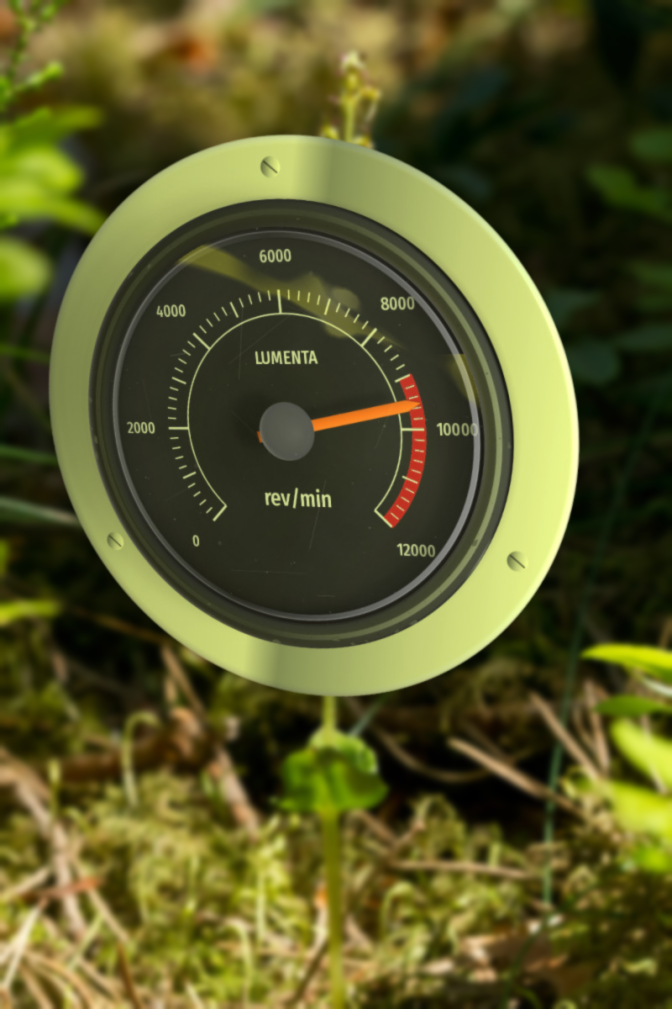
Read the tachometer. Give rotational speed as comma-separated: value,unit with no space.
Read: 9500,rpm
